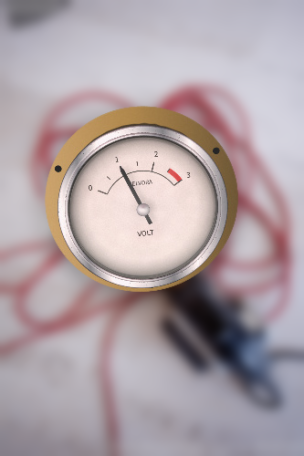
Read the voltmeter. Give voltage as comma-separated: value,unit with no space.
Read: 1,V
